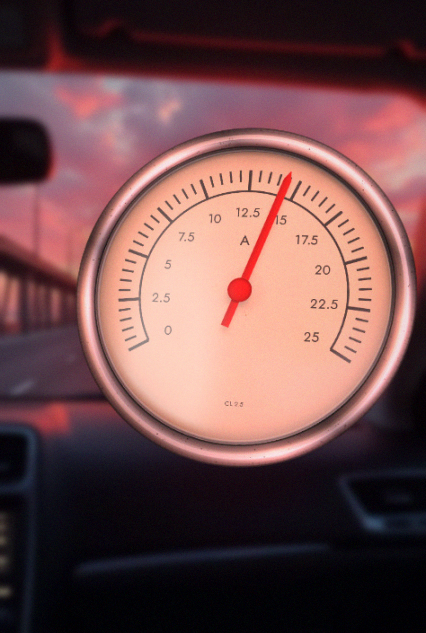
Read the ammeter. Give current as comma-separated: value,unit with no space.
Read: 14.5,A
